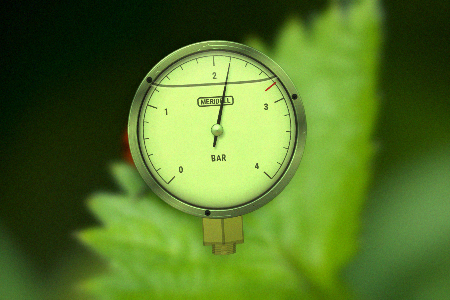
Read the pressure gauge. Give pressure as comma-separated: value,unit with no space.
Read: 2.2,bar
